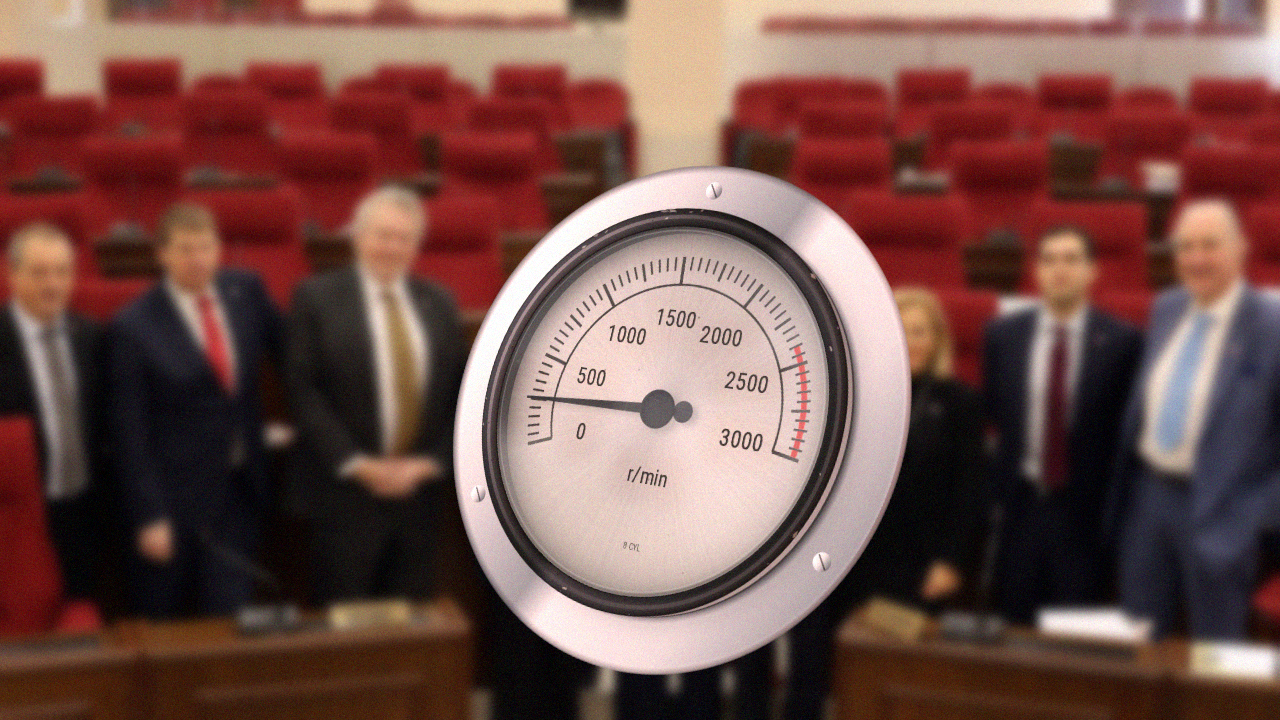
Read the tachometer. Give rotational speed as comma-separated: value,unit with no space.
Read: 250,rpm
